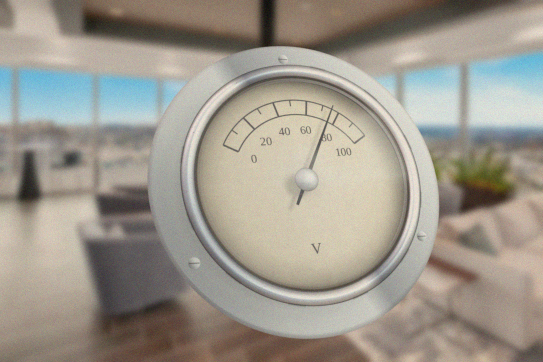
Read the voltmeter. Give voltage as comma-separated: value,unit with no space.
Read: 75,V
